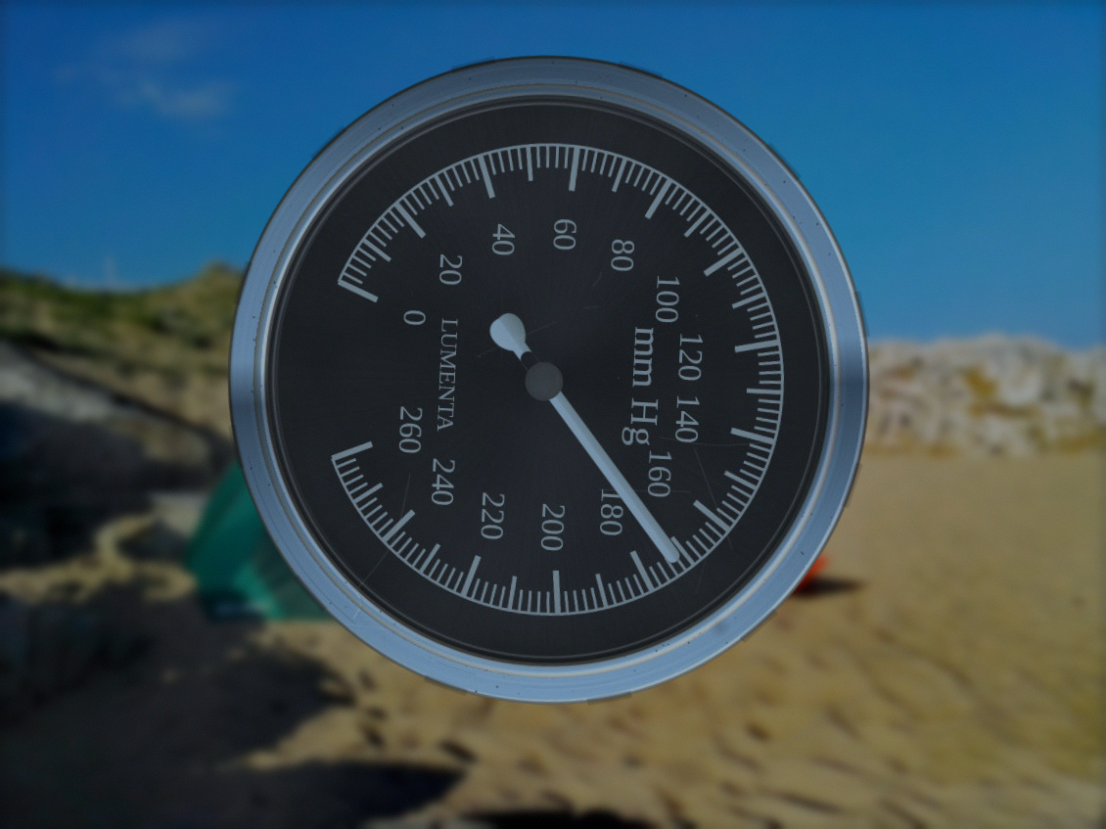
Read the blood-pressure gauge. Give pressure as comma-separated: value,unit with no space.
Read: 172,mmHg
